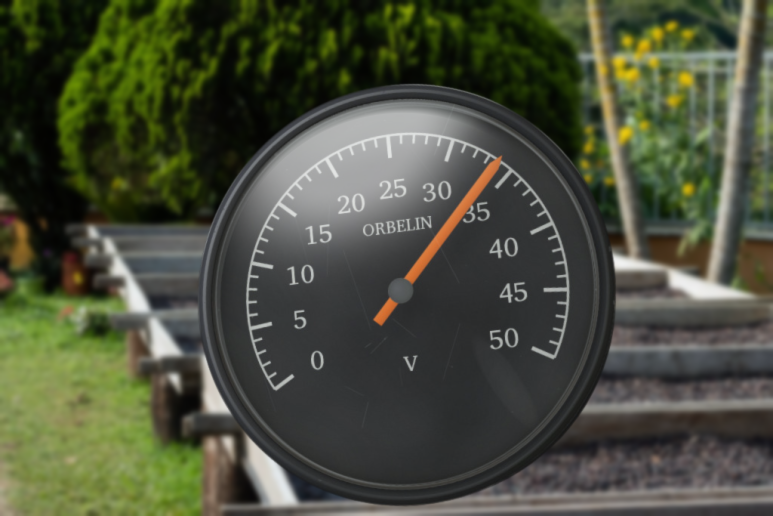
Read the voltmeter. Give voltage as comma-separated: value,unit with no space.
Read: 34,V
